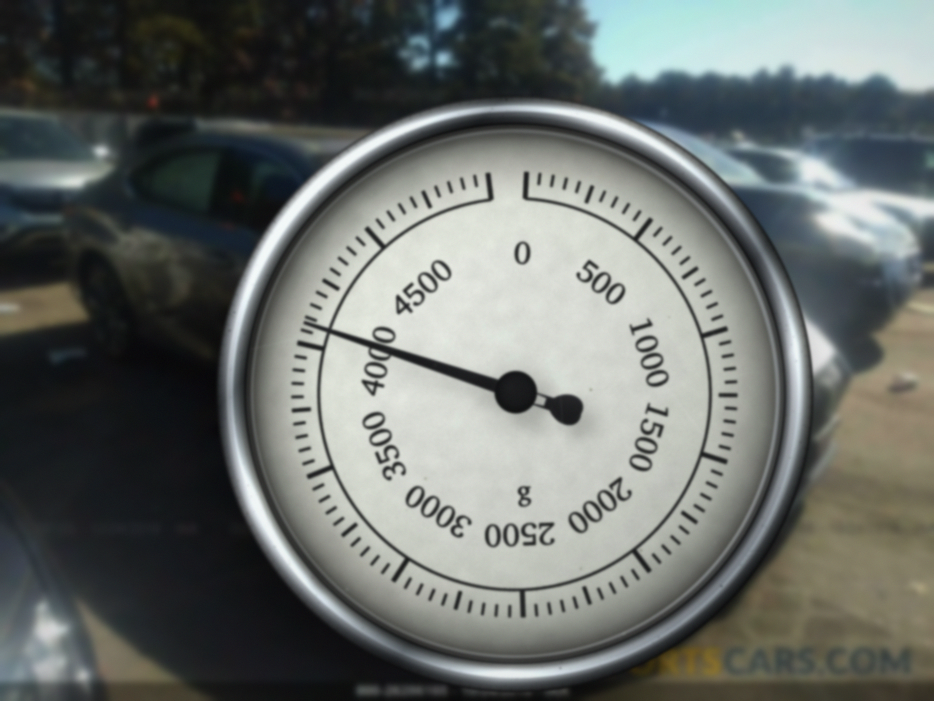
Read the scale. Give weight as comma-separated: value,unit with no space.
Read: 4075,g
